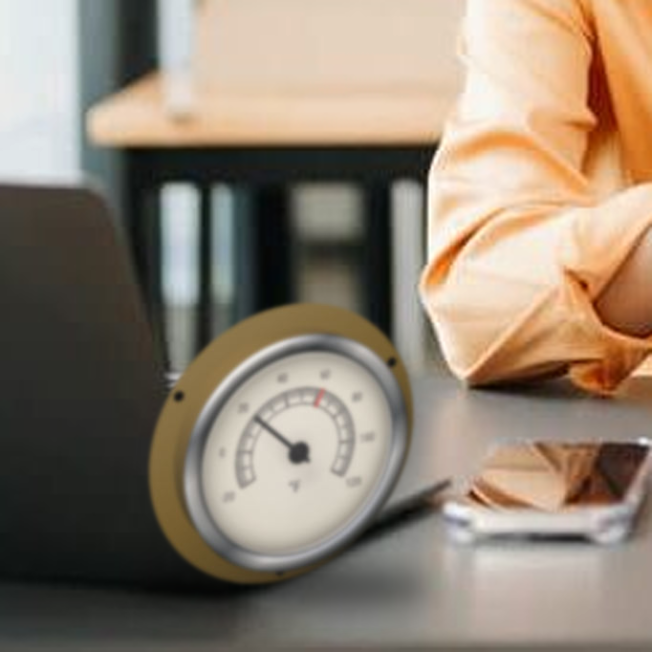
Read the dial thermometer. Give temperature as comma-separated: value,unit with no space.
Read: 20,°F
